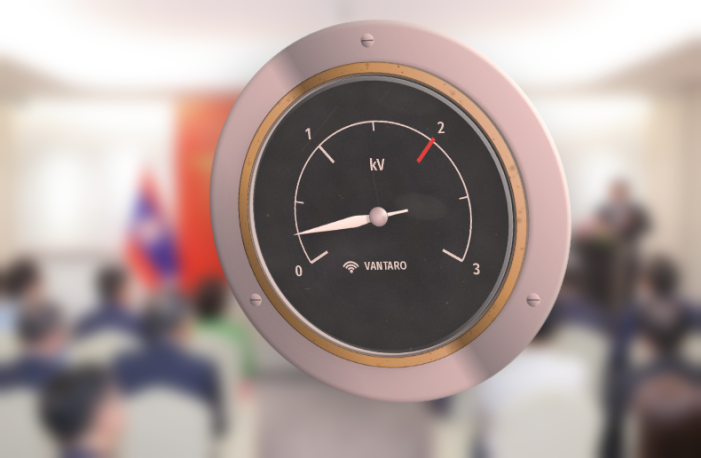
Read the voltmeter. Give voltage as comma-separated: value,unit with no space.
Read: 0.25,kV
